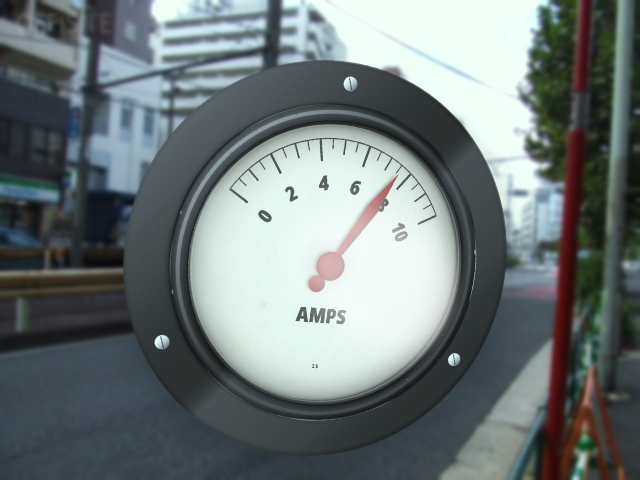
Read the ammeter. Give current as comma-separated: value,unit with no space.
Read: 7.5,A
